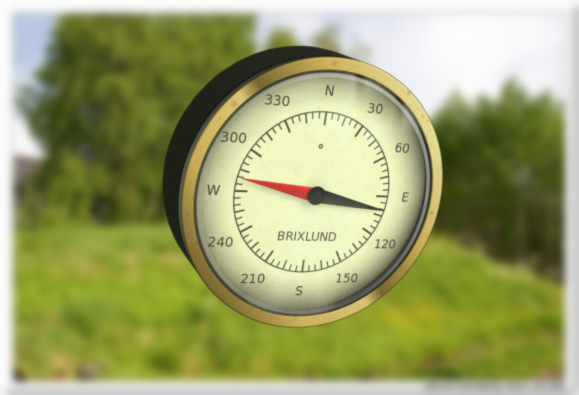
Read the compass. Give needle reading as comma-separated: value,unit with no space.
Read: 280,°
